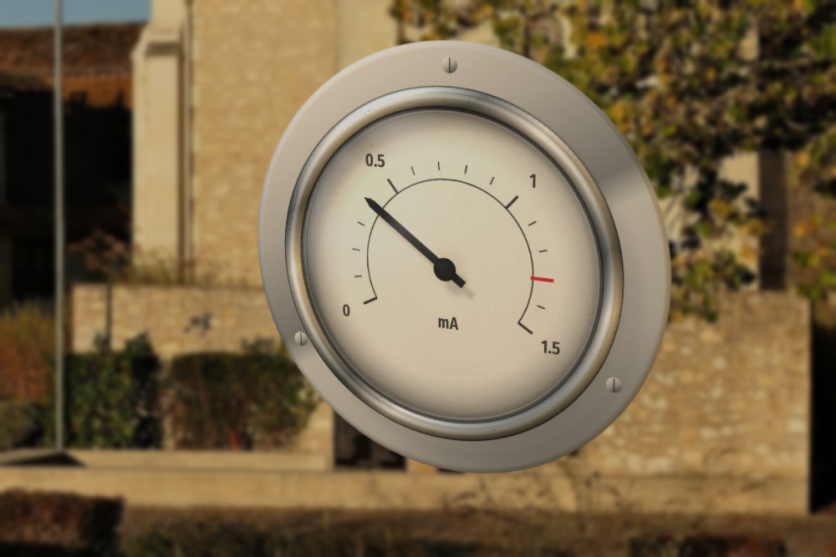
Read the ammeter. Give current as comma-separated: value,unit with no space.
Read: 0.4,mA
